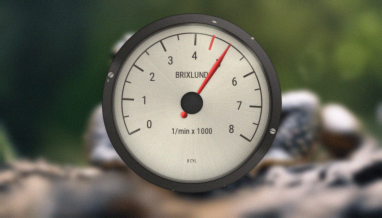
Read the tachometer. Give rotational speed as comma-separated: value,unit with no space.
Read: 5000,rpm
